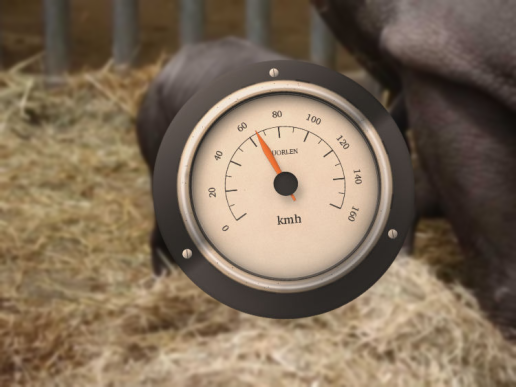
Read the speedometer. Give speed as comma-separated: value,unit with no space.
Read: 65,km/h
